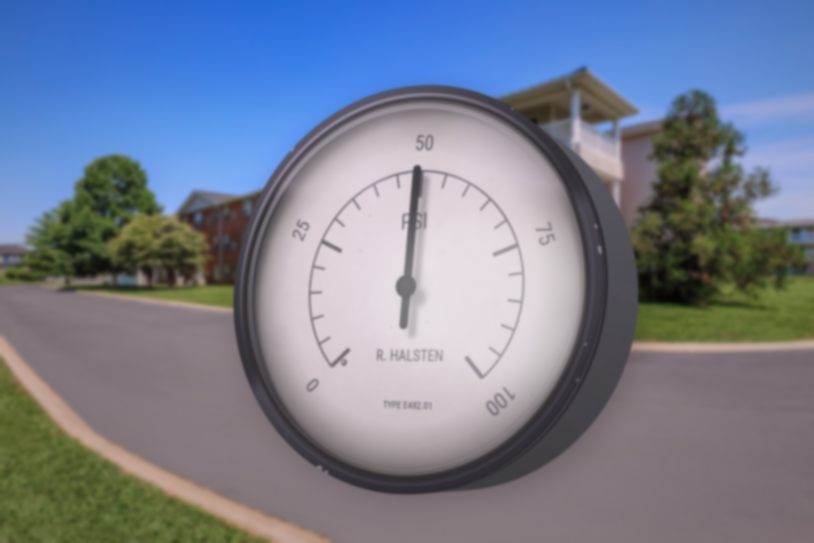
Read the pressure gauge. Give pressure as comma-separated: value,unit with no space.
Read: 50,psi
